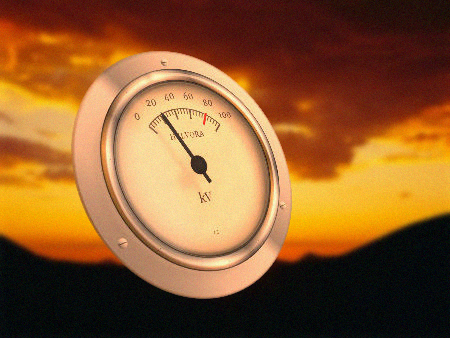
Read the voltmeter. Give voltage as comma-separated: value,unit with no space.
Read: 20,kV
